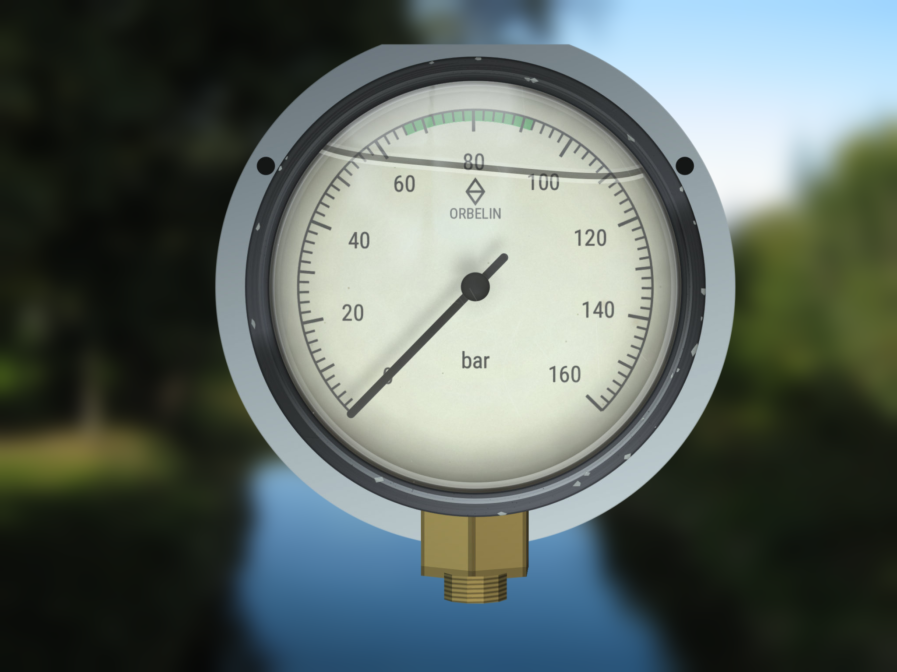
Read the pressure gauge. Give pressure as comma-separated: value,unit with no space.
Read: 0,bar
